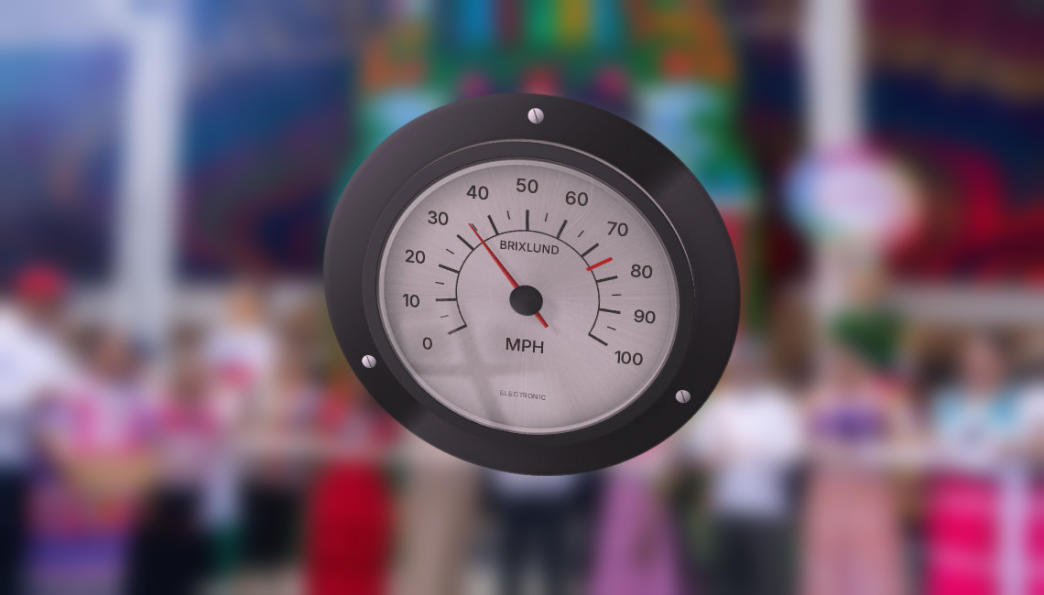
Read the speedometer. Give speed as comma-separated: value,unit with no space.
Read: 35,mph
